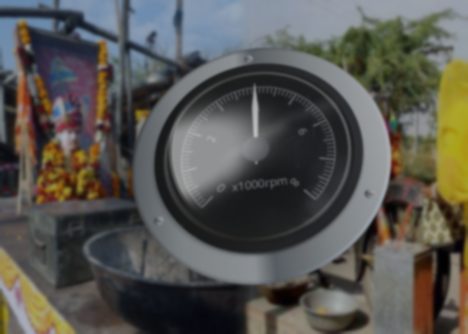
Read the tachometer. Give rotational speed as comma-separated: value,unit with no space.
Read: 4000,rpm
